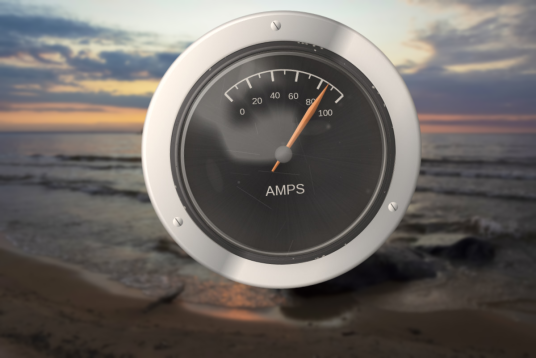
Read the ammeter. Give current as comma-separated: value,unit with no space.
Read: 85,A
